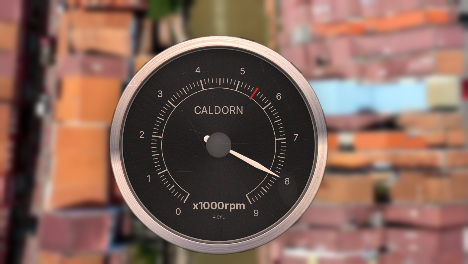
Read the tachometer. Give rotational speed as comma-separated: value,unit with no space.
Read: 8000,rpm
